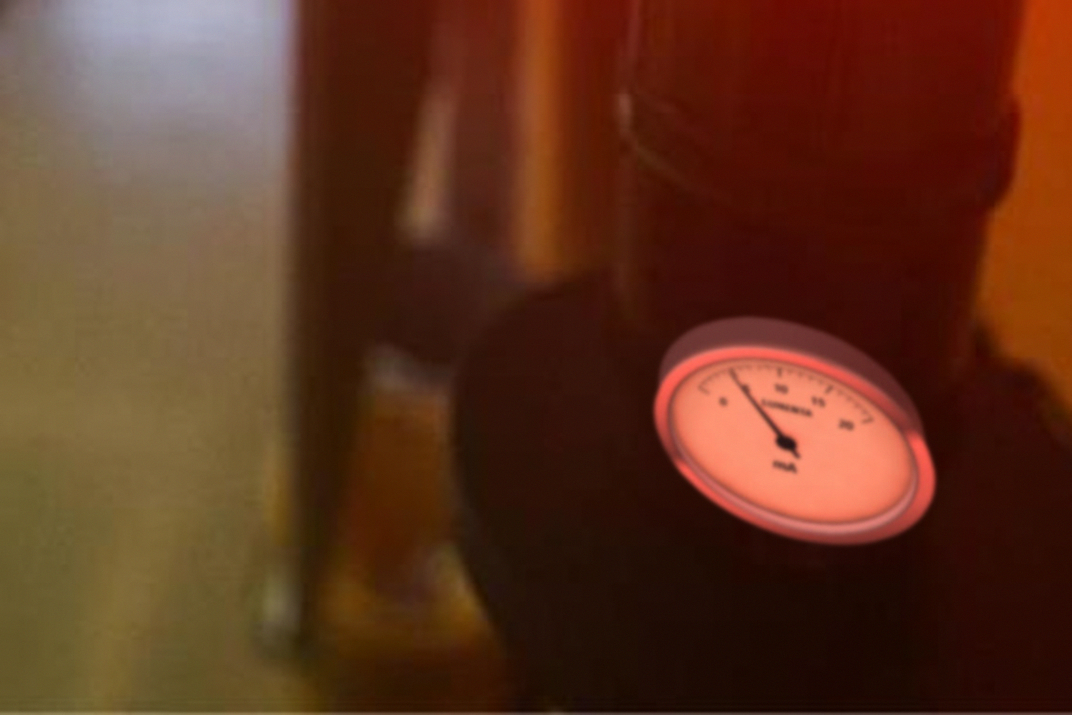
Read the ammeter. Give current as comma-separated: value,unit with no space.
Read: 5,mA
